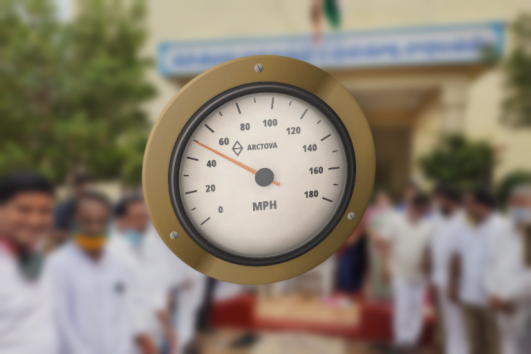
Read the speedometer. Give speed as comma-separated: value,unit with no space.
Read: 50,mph
